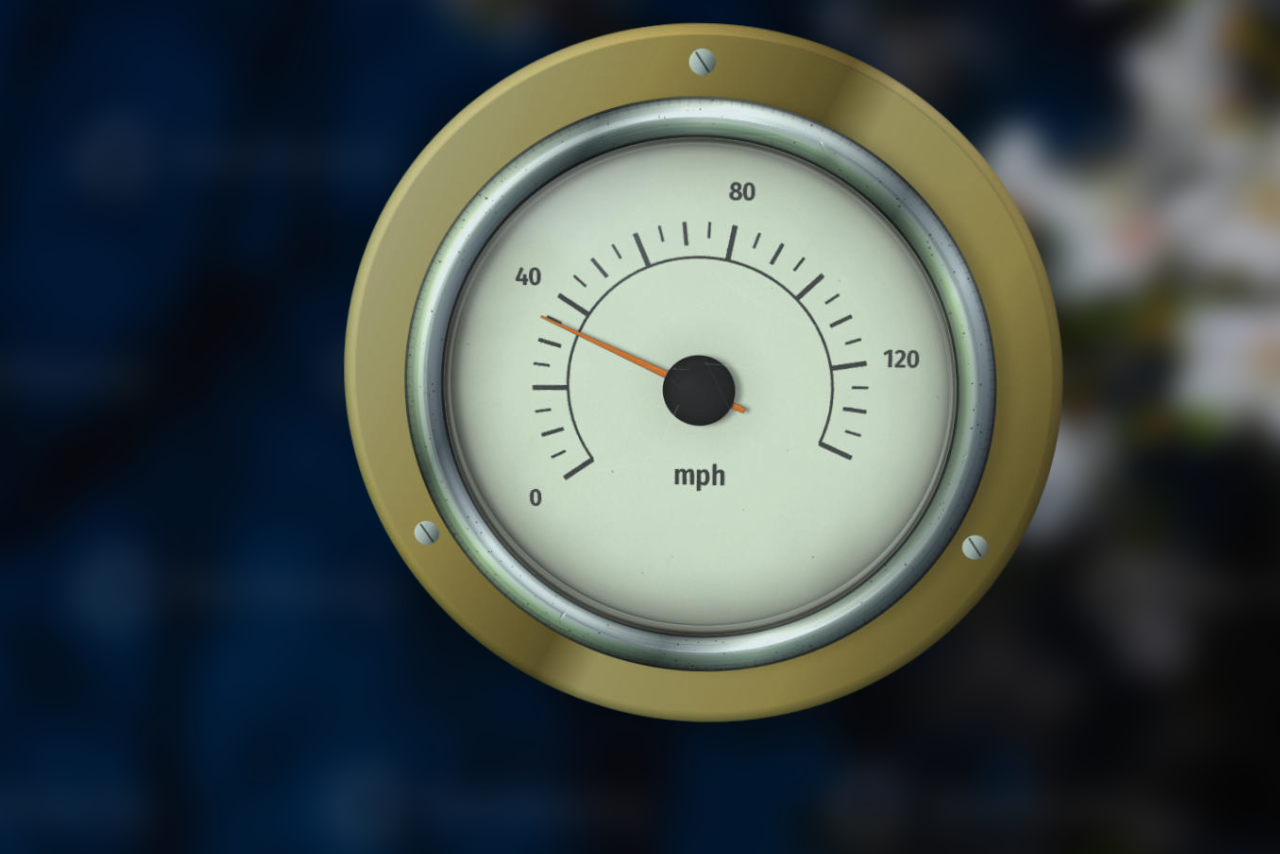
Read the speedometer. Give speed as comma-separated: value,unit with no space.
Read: 35,mph
